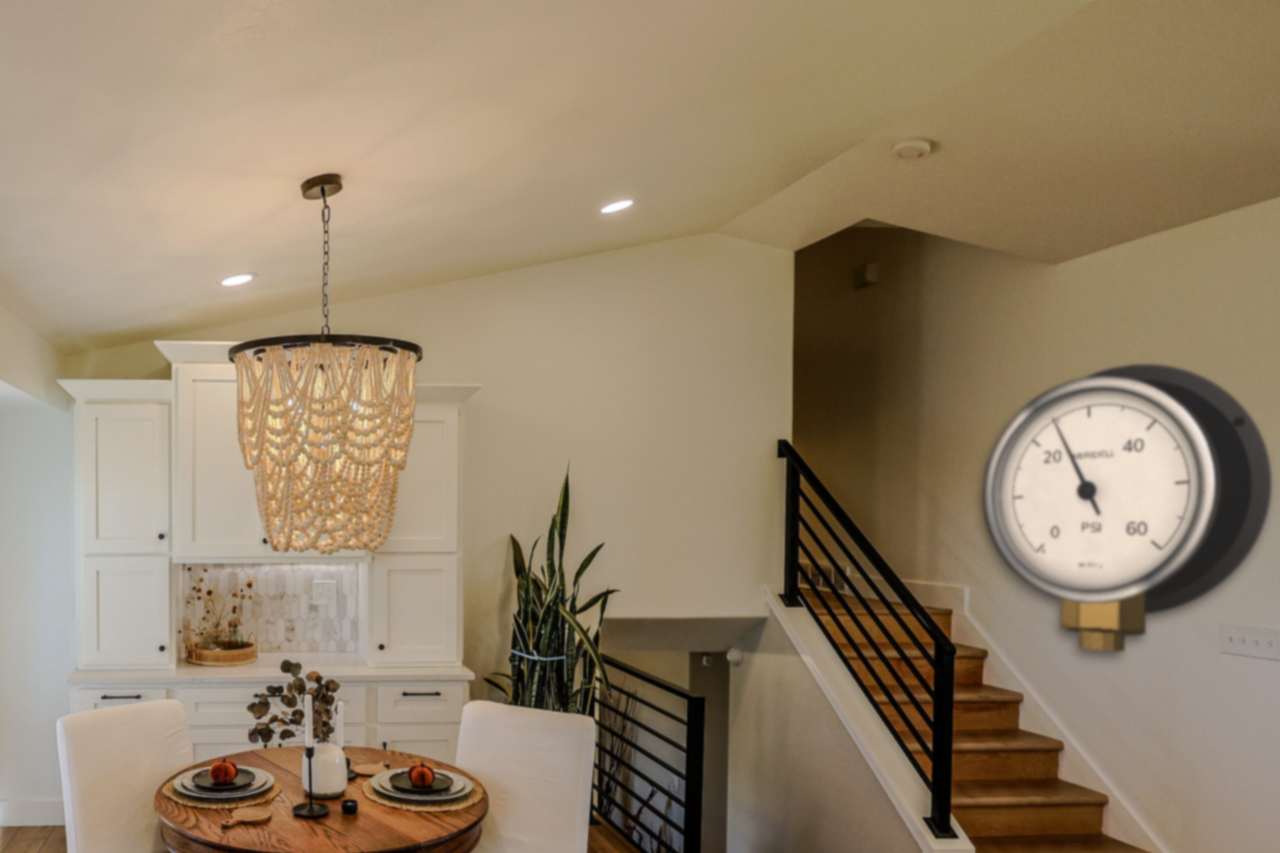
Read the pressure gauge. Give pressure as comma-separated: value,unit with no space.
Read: 25,psi
